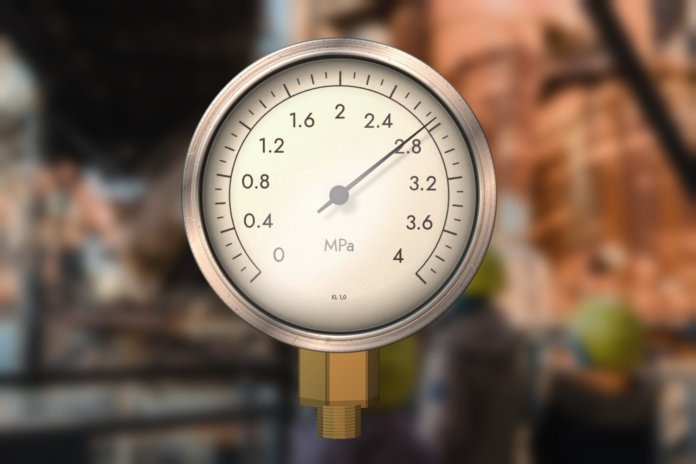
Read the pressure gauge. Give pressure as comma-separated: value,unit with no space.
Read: 2.75,MPa
